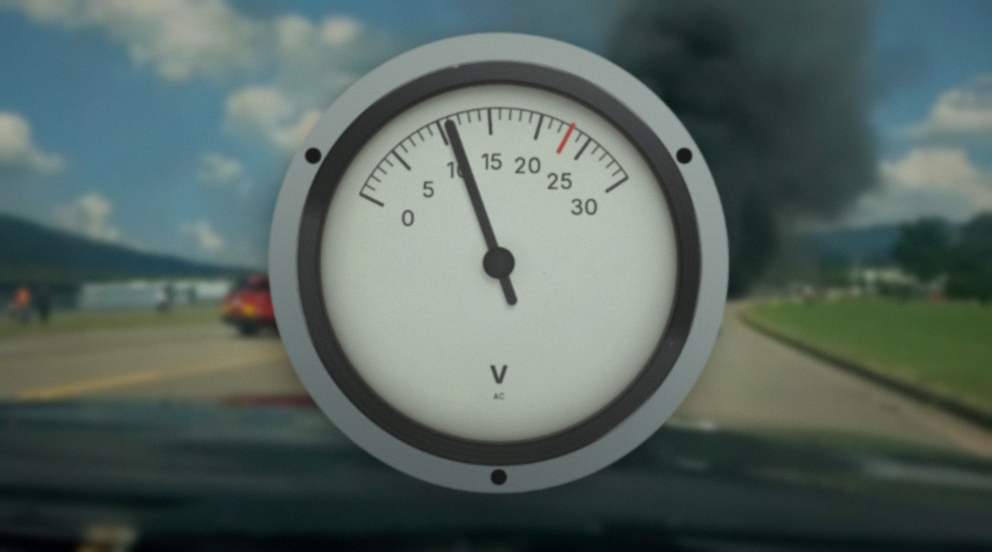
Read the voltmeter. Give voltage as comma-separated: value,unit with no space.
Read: 11,V
